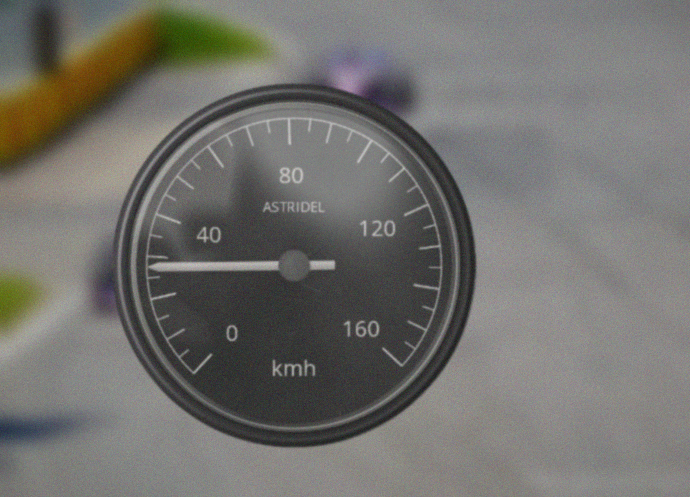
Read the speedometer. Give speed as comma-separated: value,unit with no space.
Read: 27.5,km/h
